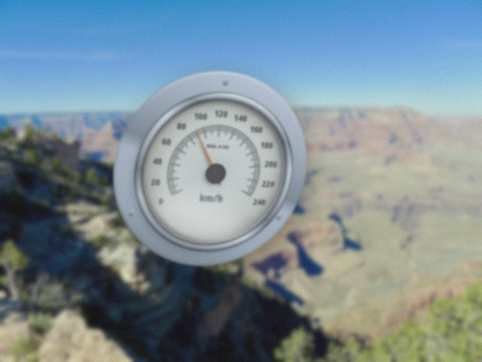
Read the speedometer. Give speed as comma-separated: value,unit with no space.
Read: 90,km/h
